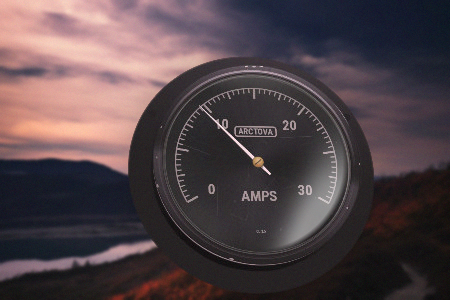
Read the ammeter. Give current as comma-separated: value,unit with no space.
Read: 9.5,A
